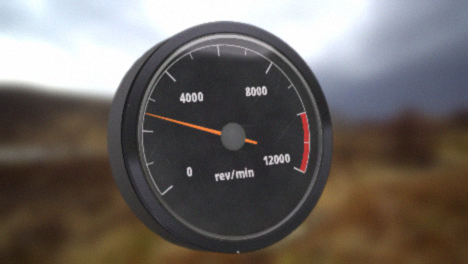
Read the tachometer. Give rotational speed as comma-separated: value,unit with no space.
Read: 2500,rpm
